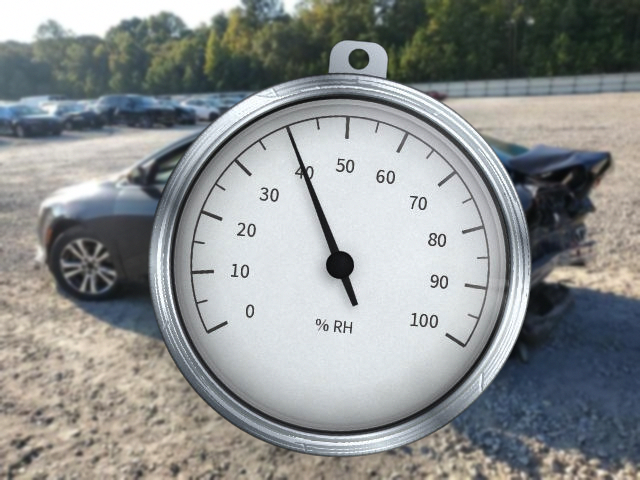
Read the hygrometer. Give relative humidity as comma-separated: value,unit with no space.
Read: 40,%
